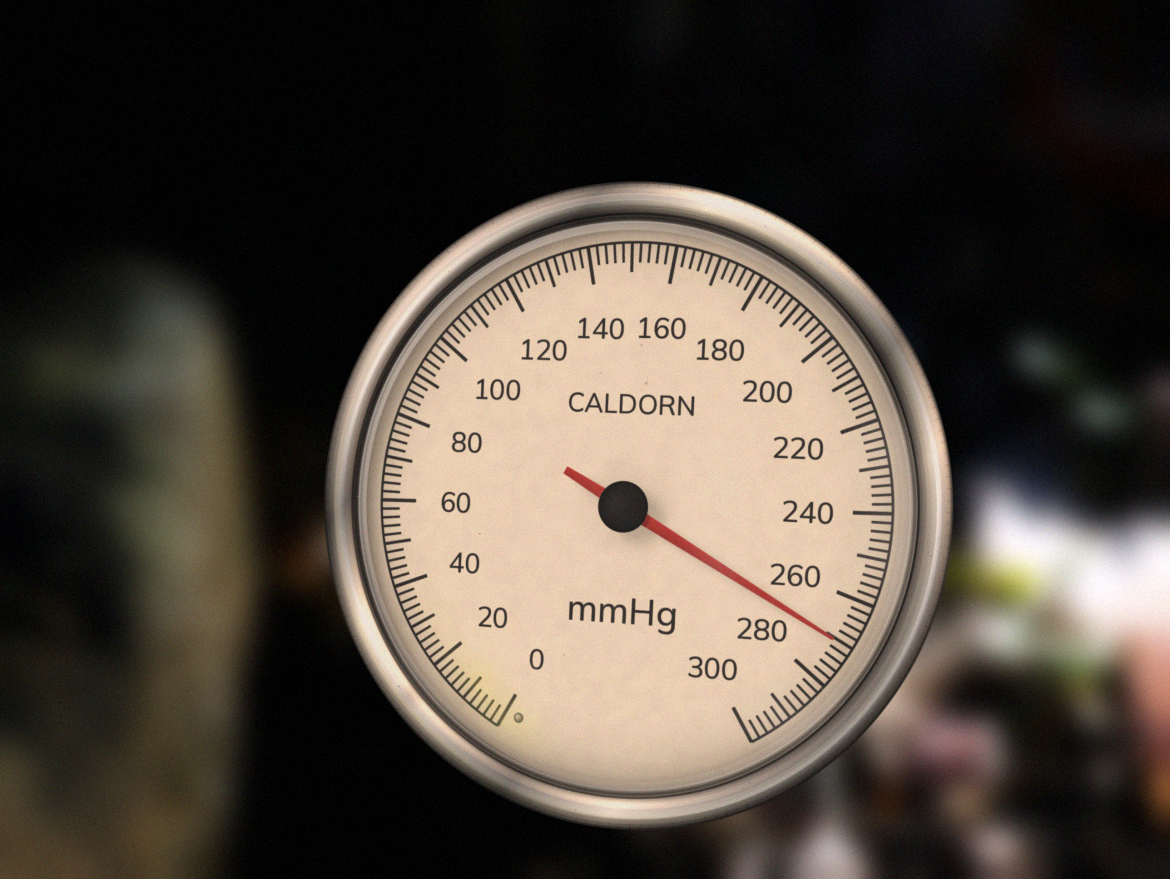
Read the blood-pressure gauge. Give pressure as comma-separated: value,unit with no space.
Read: 270,mmHg
